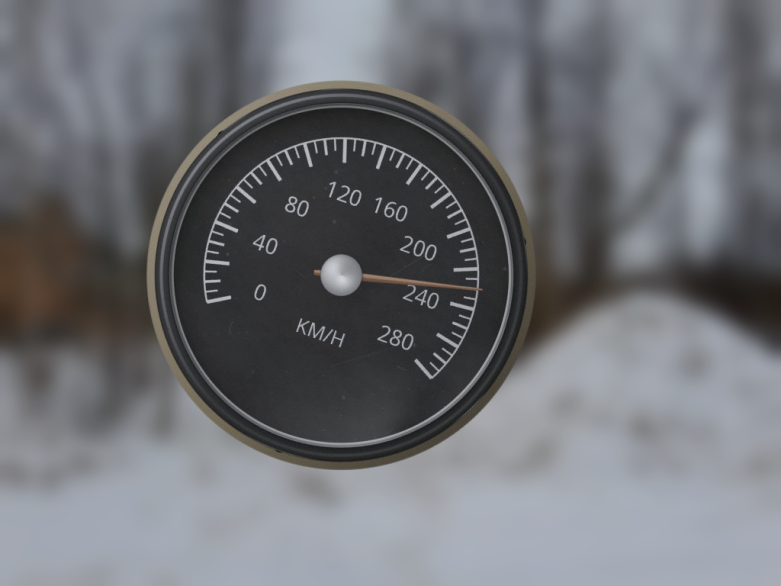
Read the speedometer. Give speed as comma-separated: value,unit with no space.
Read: 230,km/h
